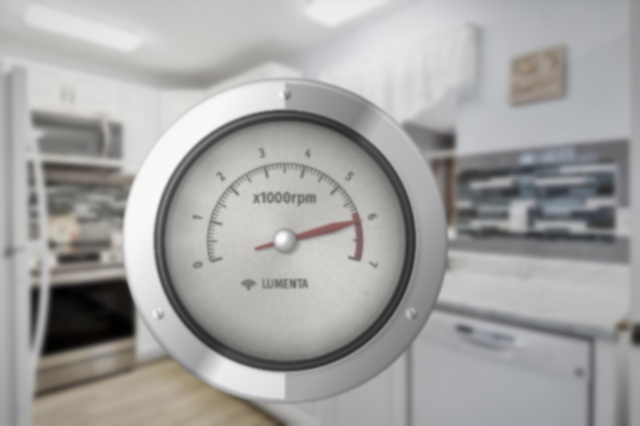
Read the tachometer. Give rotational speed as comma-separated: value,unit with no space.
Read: 6000,rpm
